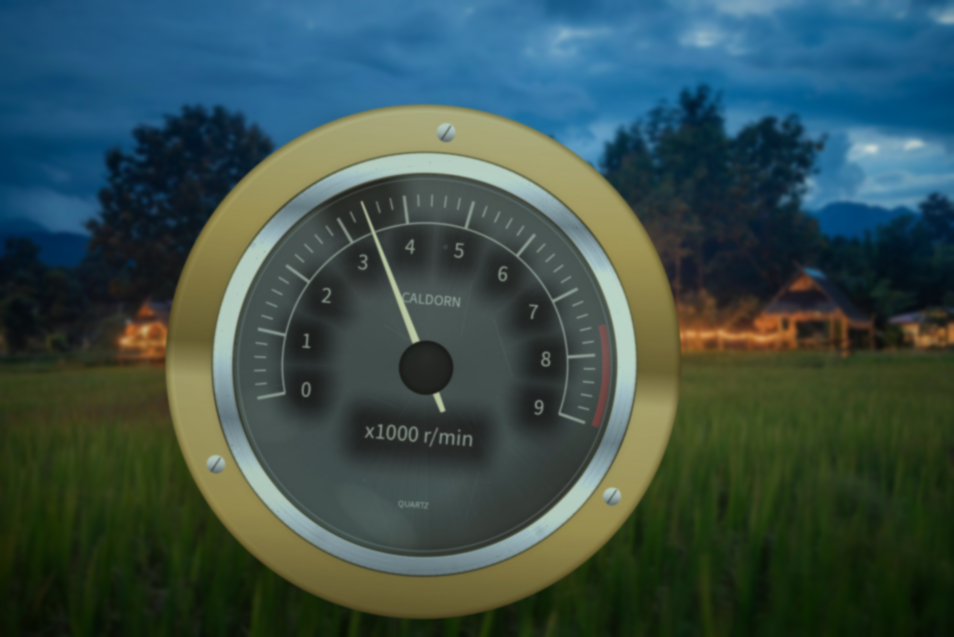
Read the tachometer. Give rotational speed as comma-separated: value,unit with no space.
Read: 3400,rpm
